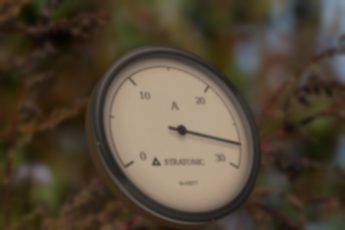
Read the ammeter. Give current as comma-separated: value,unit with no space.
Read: 27.5,A
